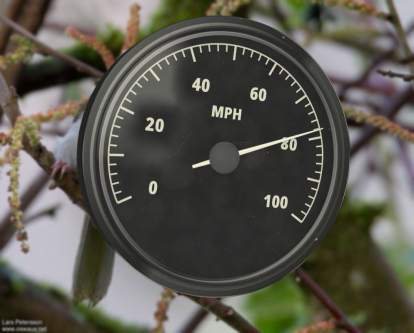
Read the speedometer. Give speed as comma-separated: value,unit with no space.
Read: 78,mph
